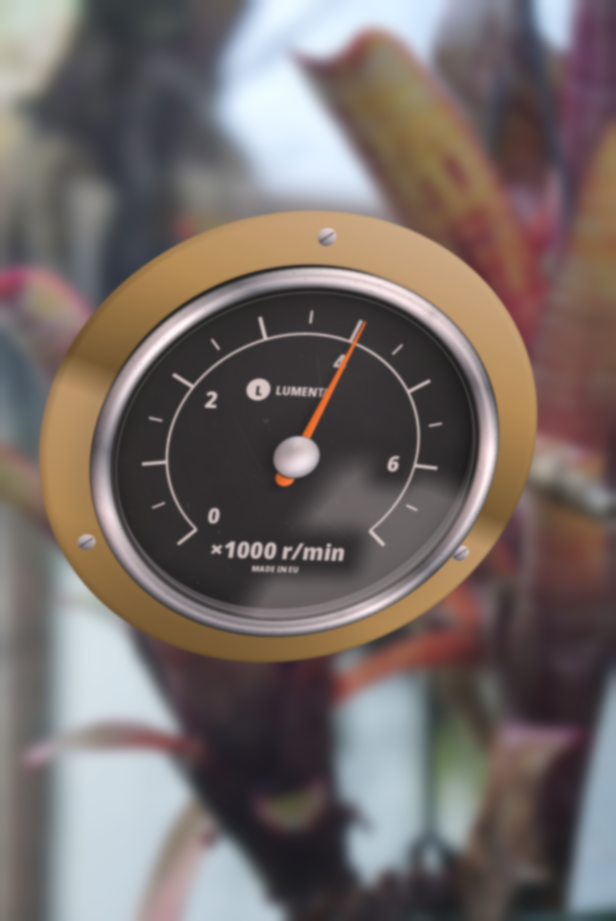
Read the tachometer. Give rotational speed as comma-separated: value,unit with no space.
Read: 4000,rpm
